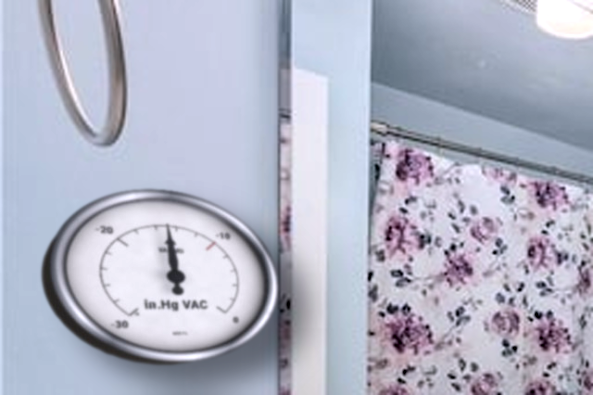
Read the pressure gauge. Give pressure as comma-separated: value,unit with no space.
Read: -15,inHg
